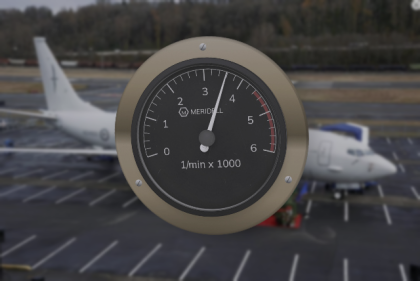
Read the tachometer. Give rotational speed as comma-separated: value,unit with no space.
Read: 3600,rpm
